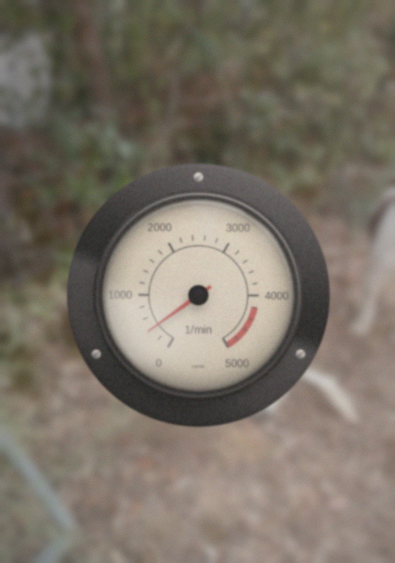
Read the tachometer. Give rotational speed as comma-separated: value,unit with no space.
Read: 400,rpm
